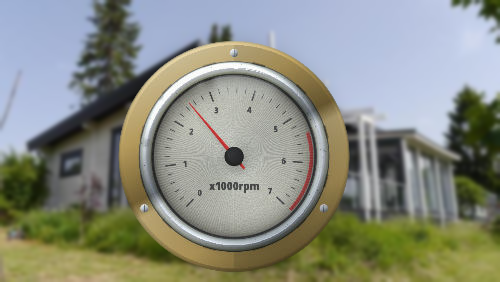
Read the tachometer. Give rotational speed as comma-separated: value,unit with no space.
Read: 2500,rpm
